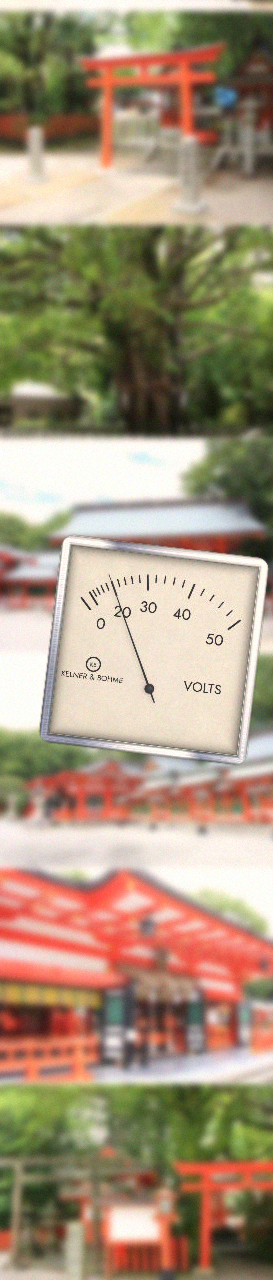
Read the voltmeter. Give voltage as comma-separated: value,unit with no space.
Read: 20,V
